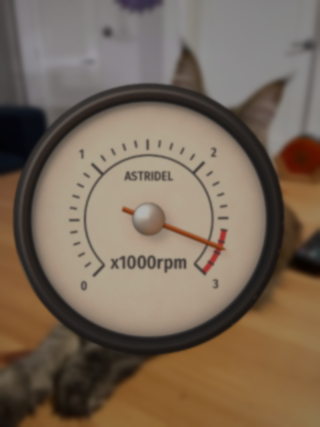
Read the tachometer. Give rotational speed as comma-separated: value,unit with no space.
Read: 2750,rpm
